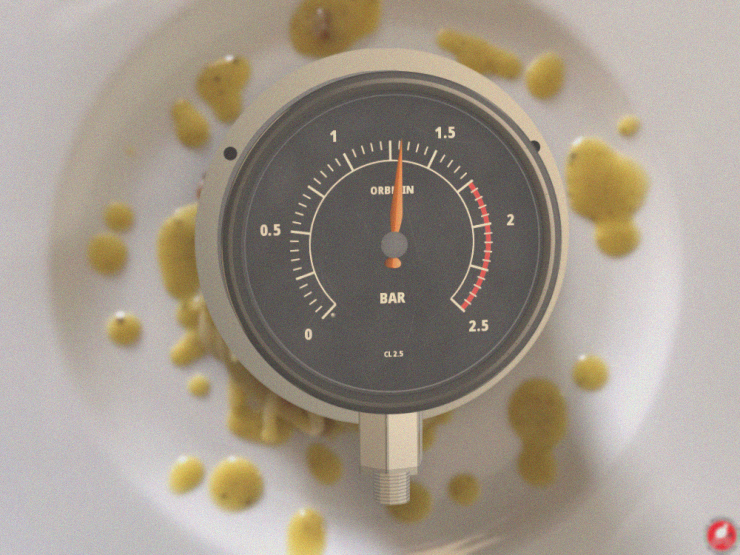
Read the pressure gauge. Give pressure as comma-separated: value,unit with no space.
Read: 1.3,bar
